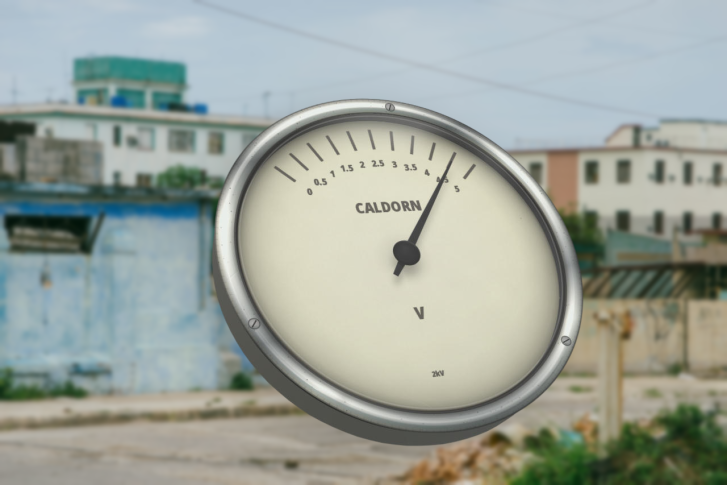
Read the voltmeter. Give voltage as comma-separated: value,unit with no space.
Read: 4.5,V
